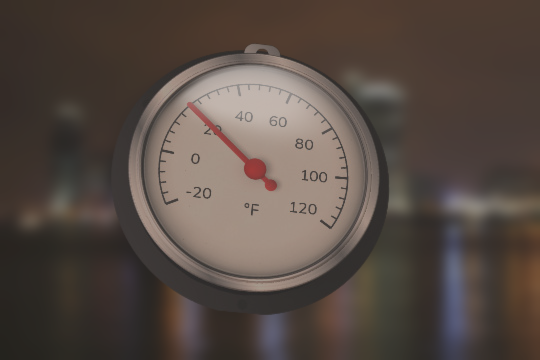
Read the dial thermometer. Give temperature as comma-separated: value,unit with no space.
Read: 20,°F
